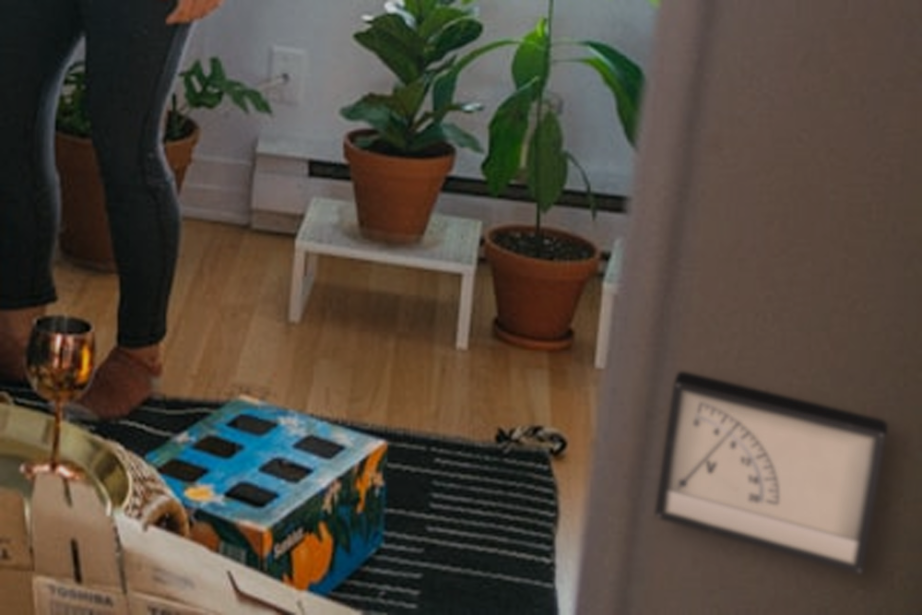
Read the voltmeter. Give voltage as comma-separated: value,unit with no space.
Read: 6,V
